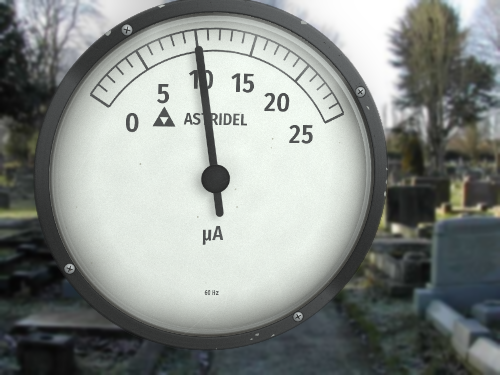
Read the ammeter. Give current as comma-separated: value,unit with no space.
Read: 10,µA
